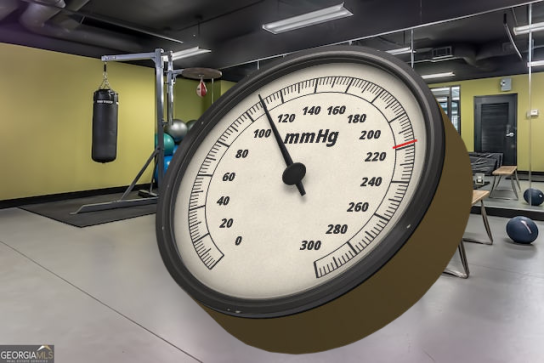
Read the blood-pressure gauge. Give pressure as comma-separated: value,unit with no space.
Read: 110,mmHg
